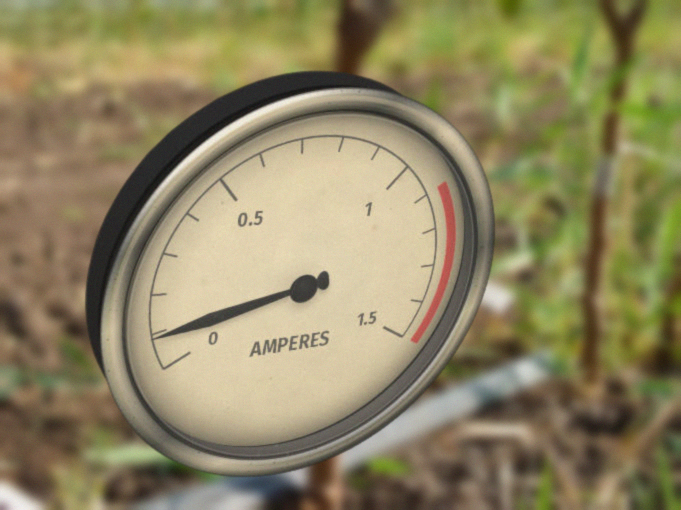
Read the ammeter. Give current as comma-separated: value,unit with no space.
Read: 0.1,A
